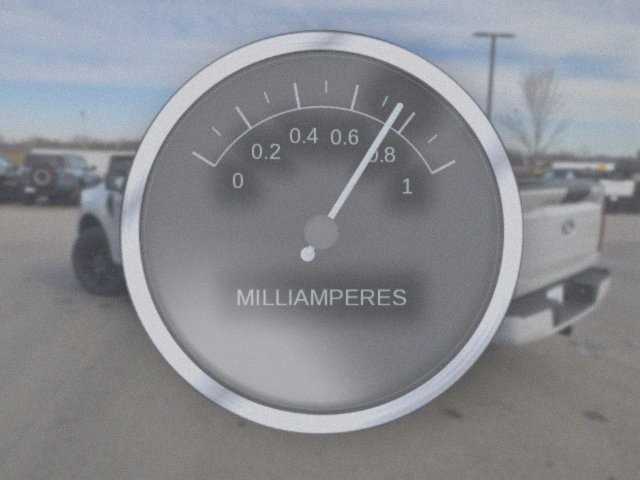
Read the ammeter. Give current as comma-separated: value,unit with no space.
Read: 0.75,mA
